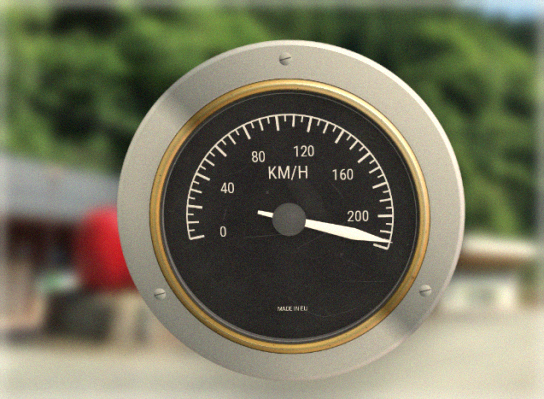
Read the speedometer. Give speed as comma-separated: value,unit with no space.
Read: 215,km/h
